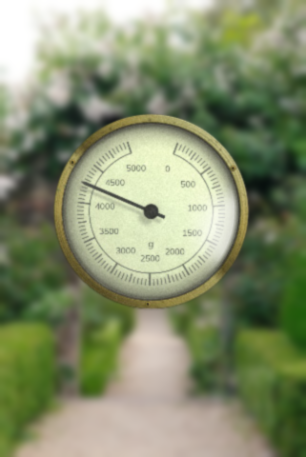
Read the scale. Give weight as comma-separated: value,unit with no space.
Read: 4250,g
